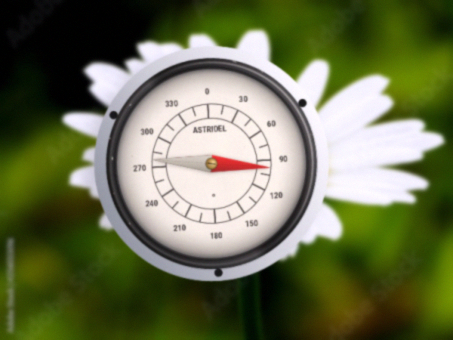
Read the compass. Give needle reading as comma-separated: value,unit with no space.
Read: 97.5,°
